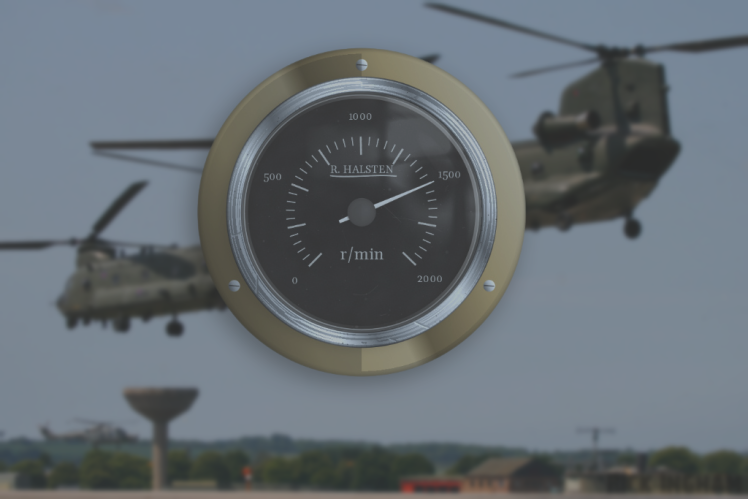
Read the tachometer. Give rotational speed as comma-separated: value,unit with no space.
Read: 1500,rpm
